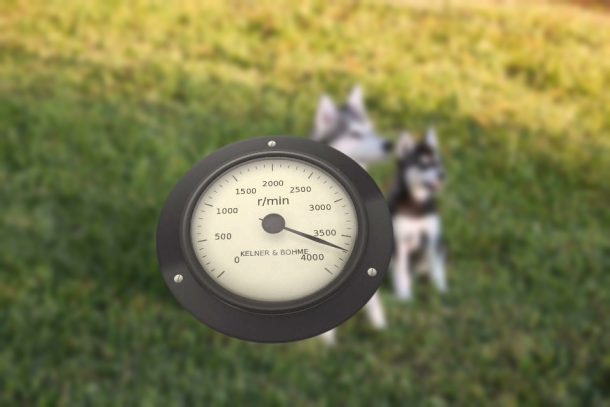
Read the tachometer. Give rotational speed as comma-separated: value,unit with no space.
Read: 3700,rpm
